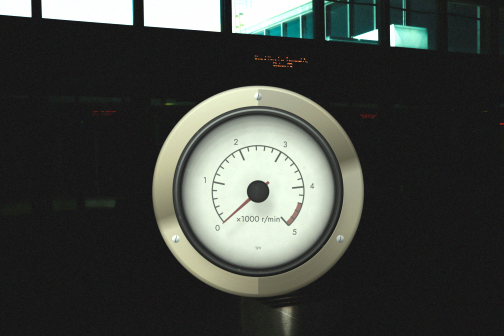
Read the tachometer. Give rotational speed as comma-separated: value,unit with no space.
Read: 0,rpm
